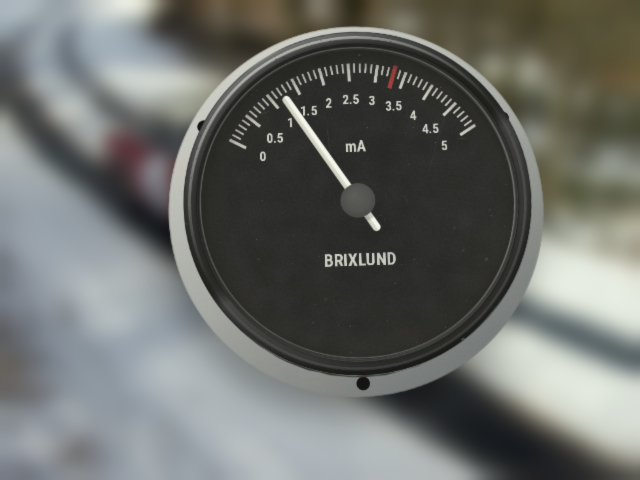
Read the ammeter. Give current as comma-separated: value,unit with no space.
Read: 1.2,mA
